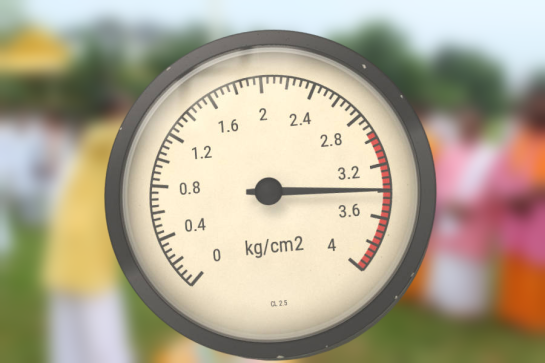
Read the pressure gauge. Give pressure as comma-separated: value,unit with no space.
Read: 3.4,kg/cm²
